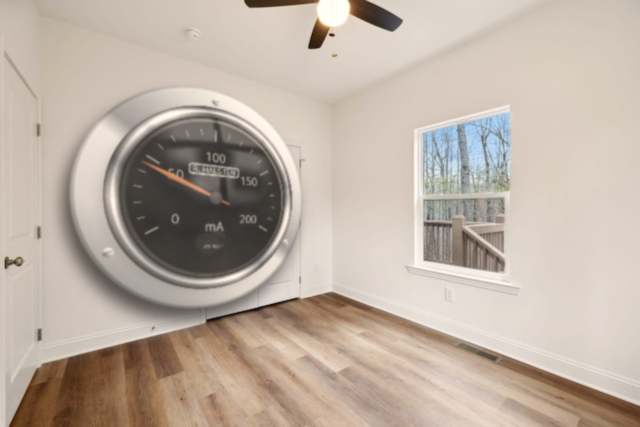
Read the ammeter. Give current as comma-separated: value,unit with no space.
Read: 45,mA
